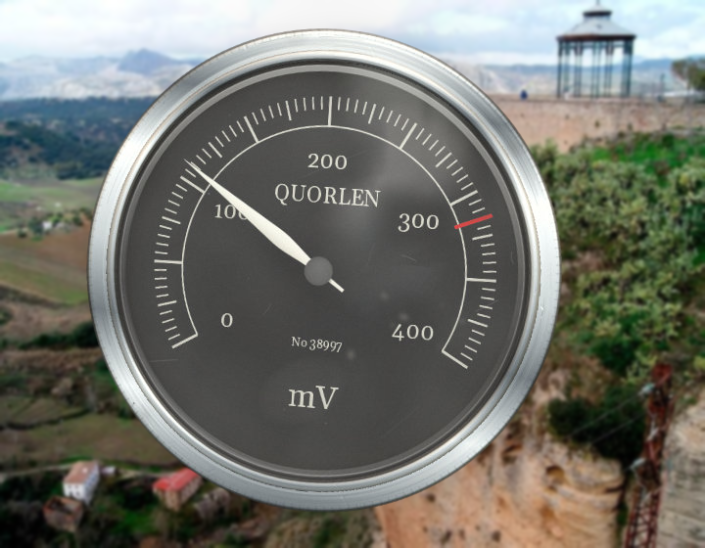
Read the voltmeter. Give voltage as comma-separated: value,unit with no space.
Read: 110,mV
